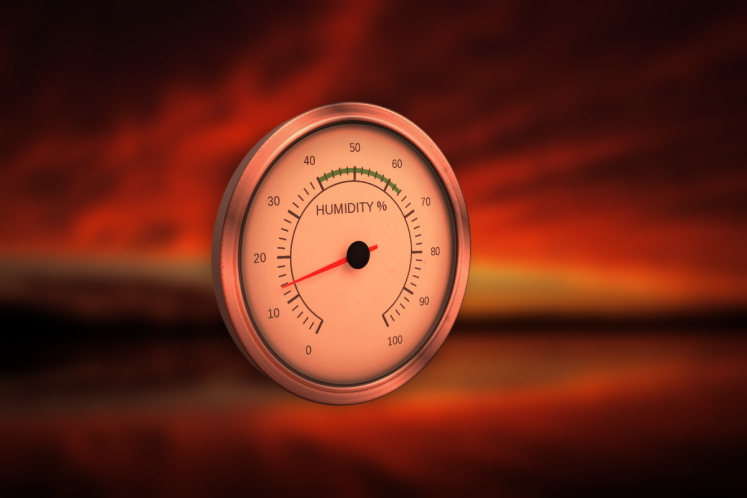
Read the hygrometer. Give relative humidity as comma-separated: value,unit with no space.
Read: 14,%
